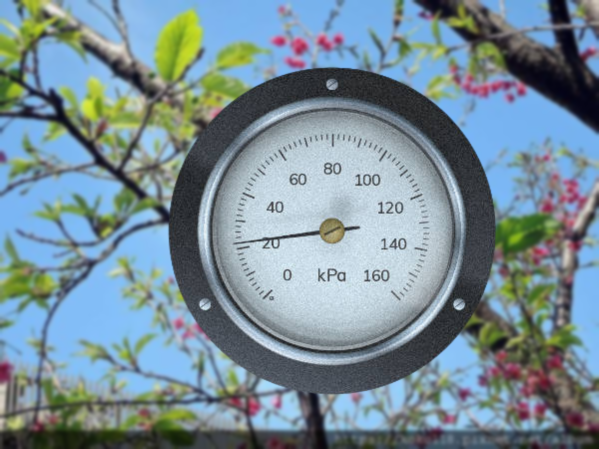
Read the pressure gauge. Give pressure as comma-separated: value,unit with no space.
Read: 22,kPa
